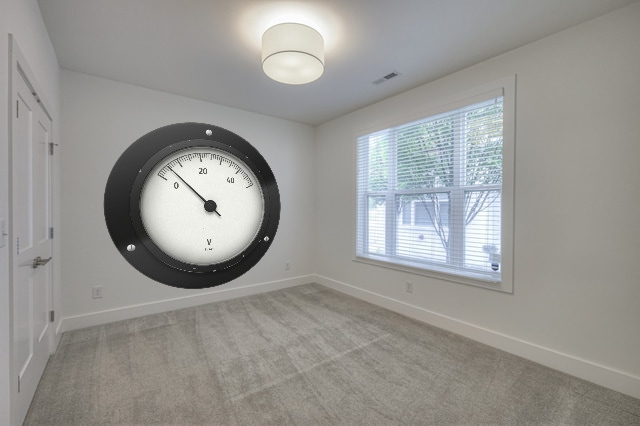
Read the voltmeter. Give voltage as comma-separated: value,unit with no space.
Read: 5,V
